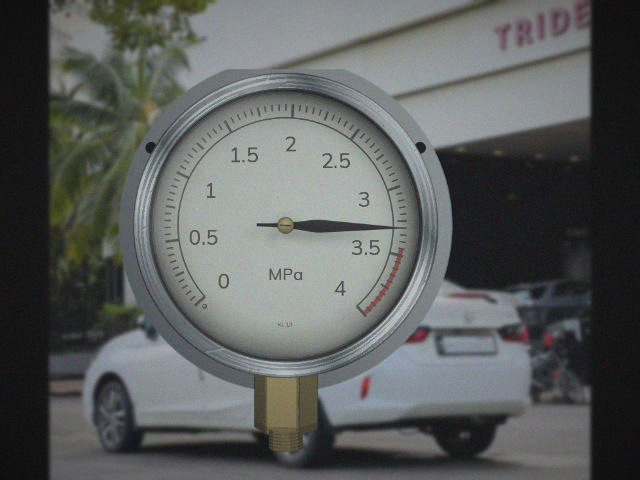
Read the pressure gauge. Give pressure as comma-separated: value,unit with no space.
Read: 3.3,MPa
